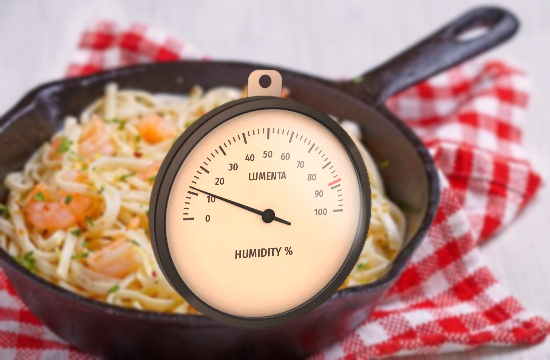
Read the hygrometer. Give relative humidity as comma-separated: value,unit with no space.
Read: 12,%
